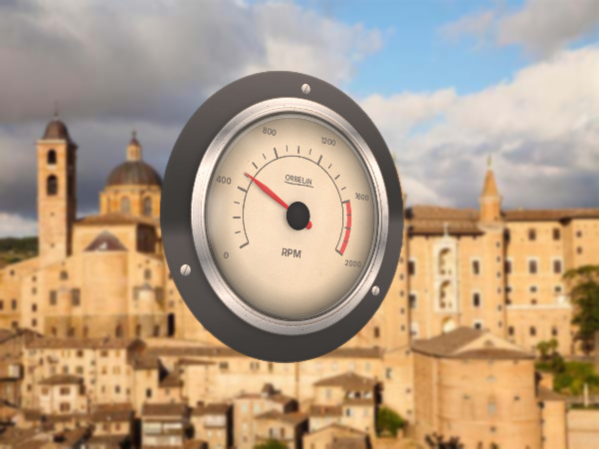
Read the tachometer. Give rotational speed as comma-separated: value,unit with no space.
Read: 500,rpm
